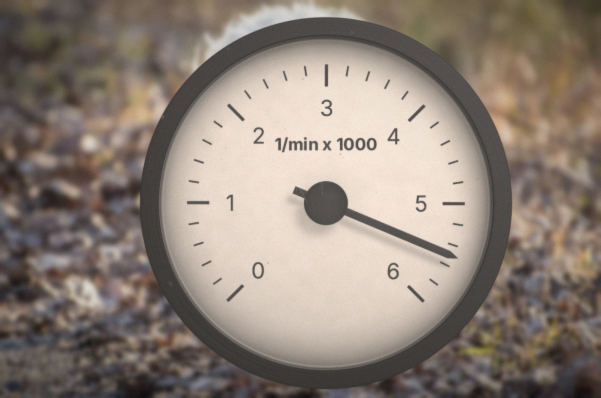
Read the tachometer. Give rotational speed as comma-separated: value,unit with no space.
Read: 5500,rpm
